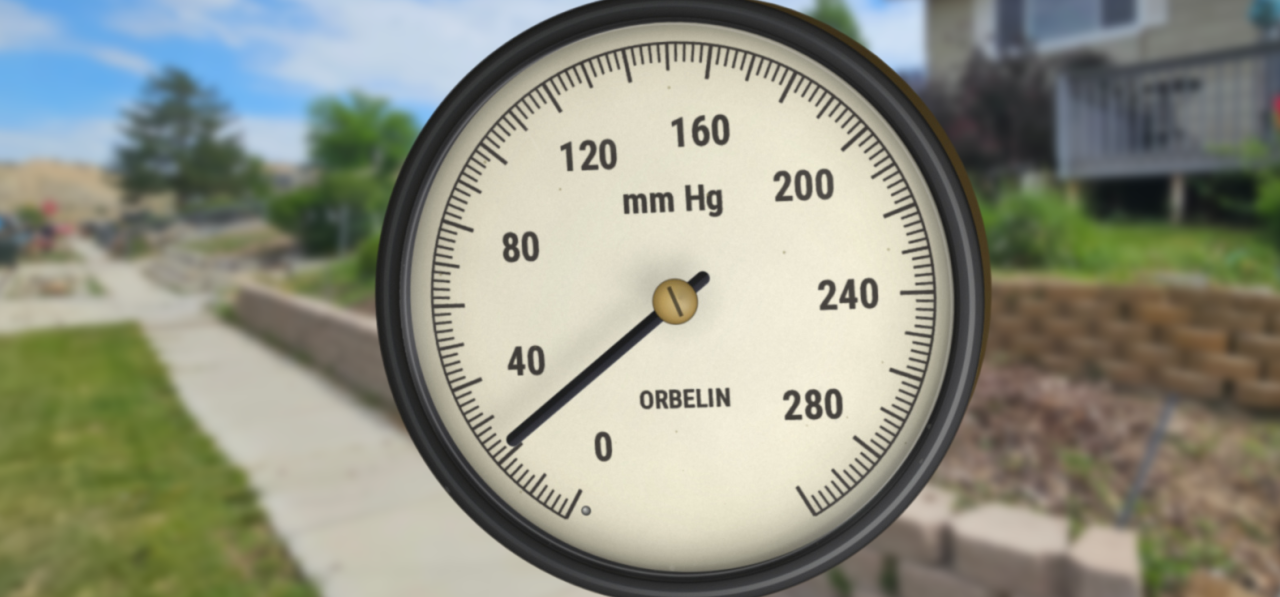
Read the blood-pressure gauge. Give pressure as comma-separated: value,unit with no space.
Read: 22,mmHg
